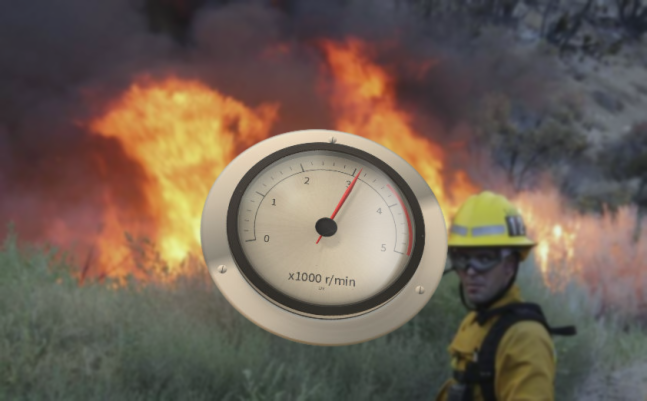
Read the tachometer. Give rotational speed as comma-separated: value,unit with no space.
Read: 3100,rpm
